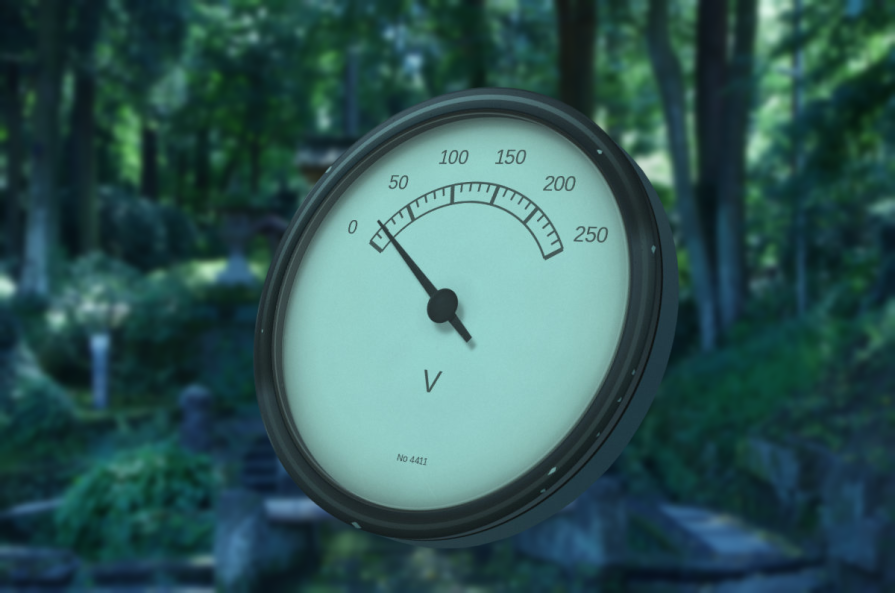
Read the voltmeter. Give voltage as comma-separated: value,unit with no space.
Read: 20,V
